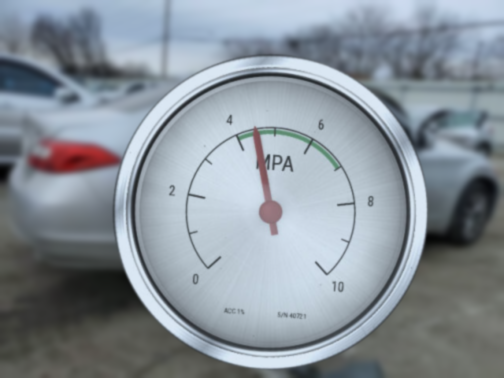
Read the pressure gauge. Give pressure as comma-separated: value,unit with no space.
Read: 4.5,MPa
